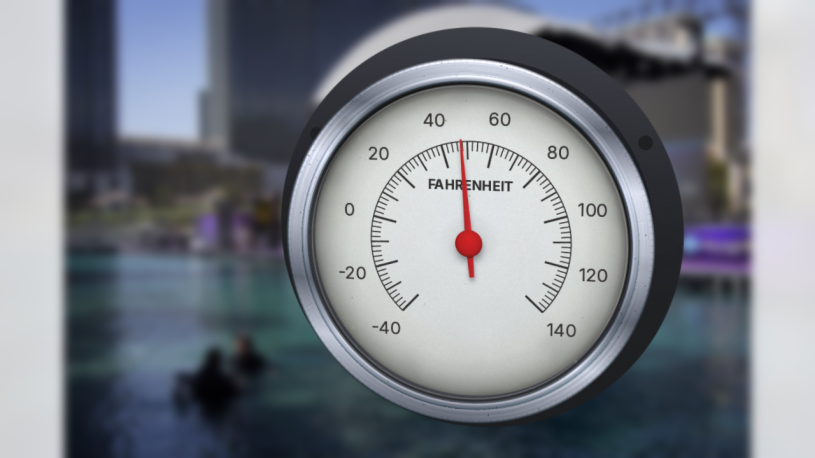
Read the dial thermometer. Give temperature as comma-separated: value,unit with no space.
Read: 48,°F
